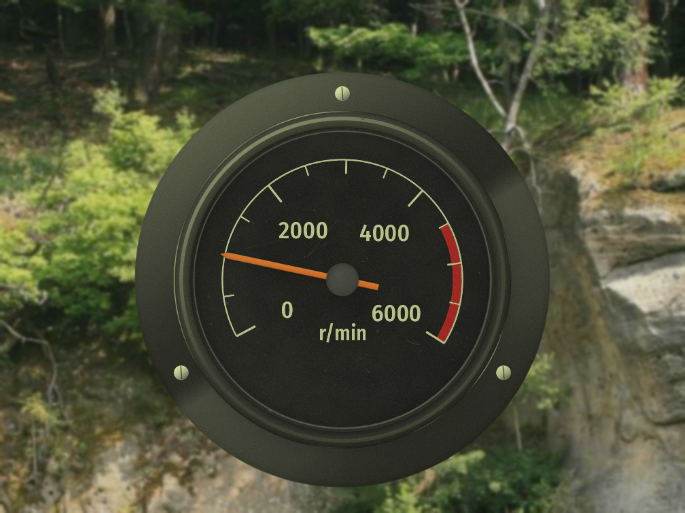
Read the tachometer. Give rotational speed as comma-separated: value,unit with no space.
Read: 1000,rpm
